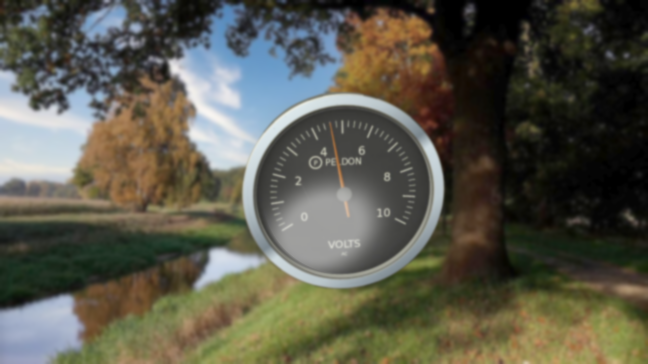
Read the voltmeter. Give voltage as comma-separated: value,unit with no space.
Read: 4.6,V
